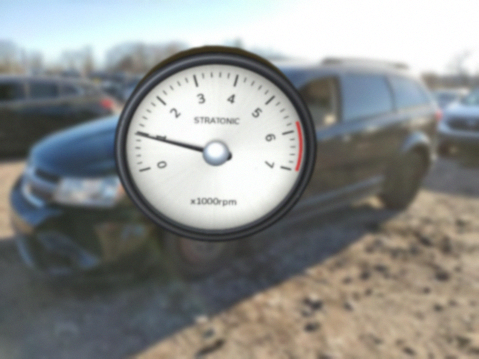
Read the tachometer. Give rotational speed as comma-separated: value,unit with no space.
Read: 1000,rpm
